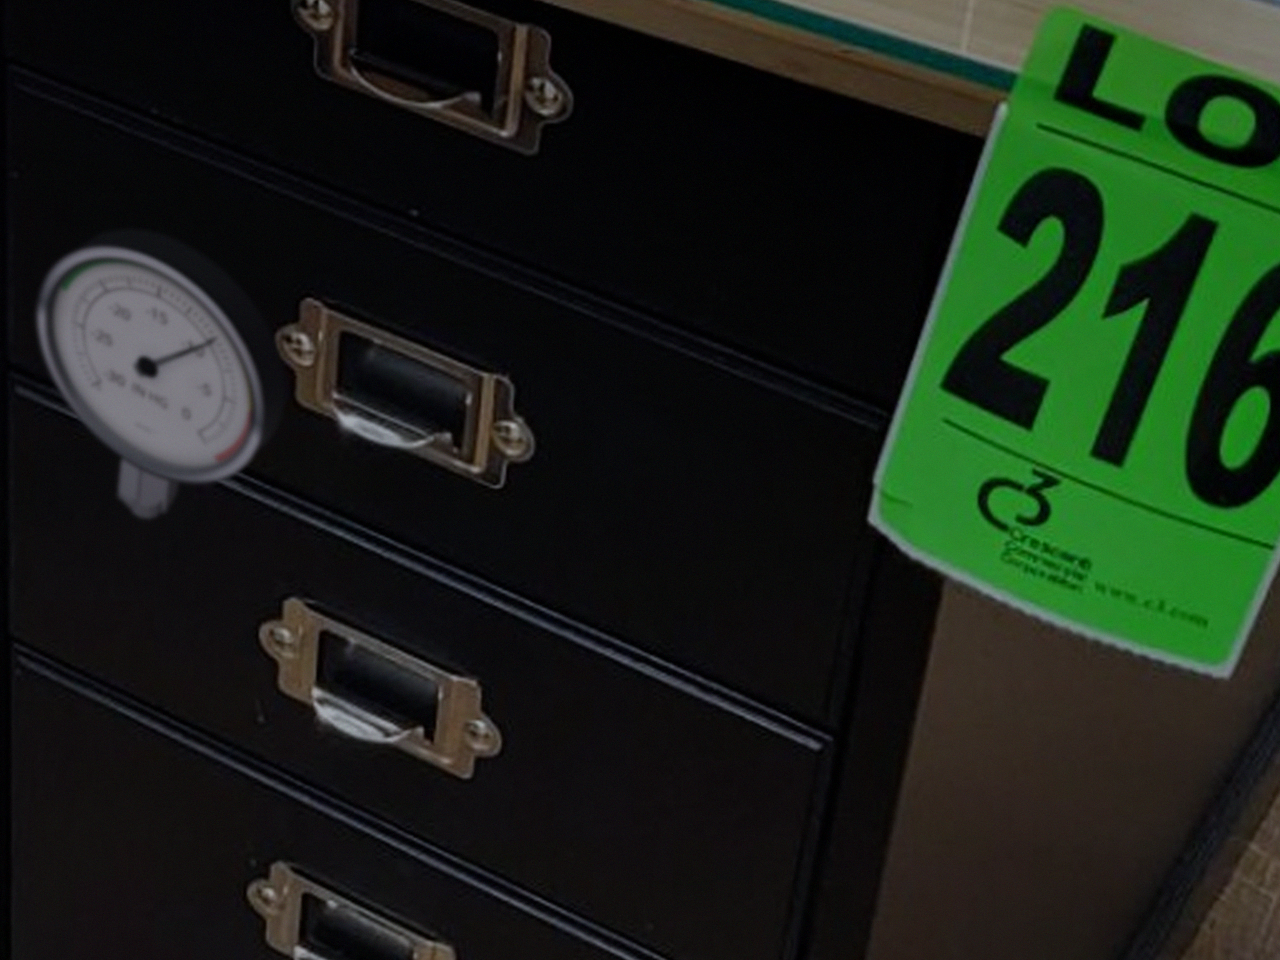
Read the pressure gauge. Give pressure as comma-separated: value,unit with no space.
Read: -10,inHg
